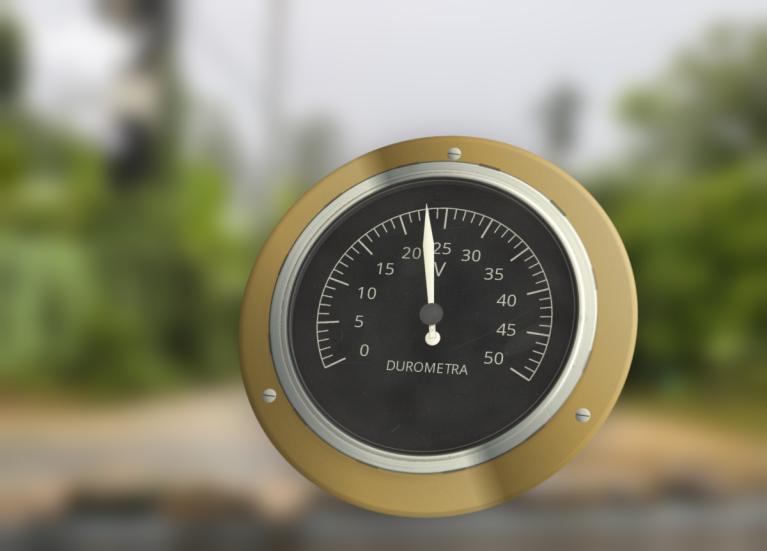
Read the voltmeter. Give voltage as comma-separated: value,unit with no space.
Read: 23,V
